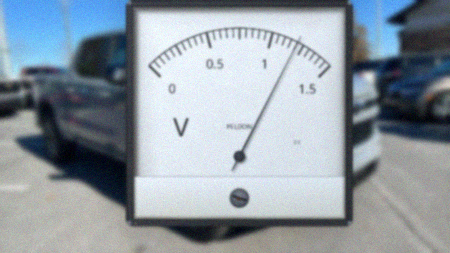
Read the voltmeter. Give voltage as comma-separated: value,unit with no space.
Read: 1.2,V
